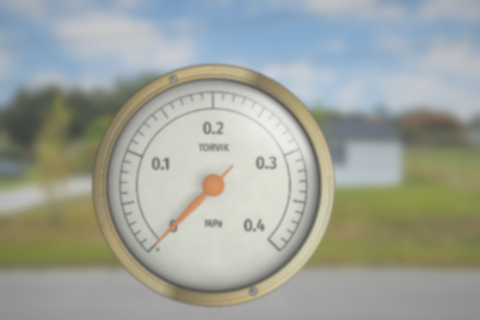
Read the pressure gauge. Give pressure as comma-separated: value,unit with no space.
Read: 0,MPa
